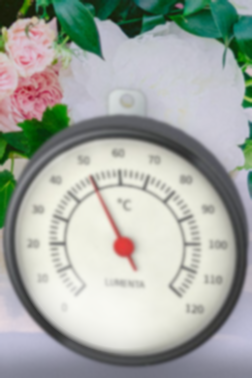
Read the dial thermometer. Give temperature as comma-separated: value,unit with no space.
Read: 50,°C
